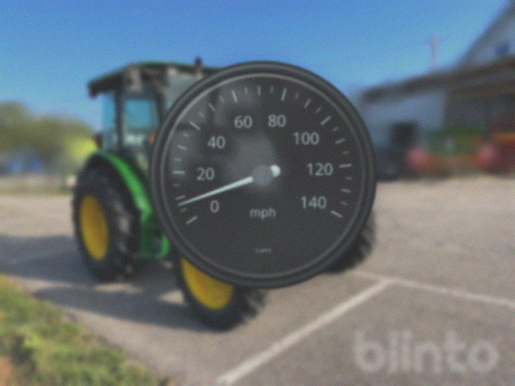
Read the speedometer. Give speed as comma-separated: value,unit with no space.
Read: 7.5,mph
